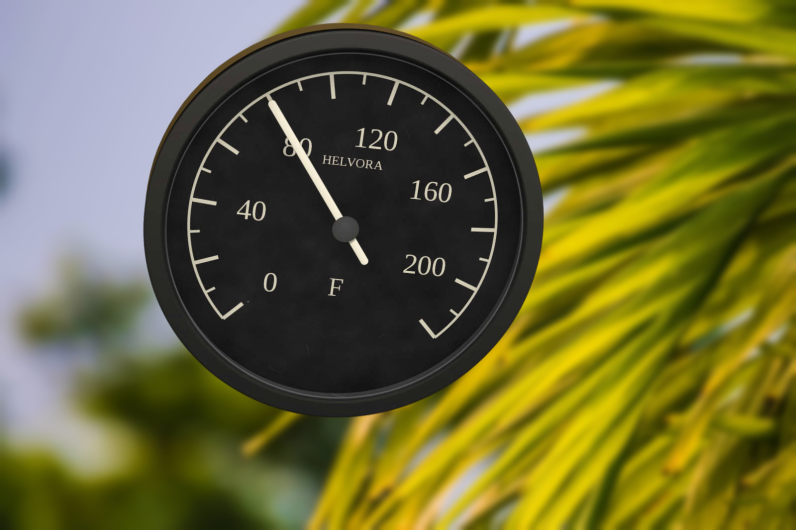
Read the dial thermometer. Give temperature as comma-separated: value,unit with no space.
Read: 80,°F
